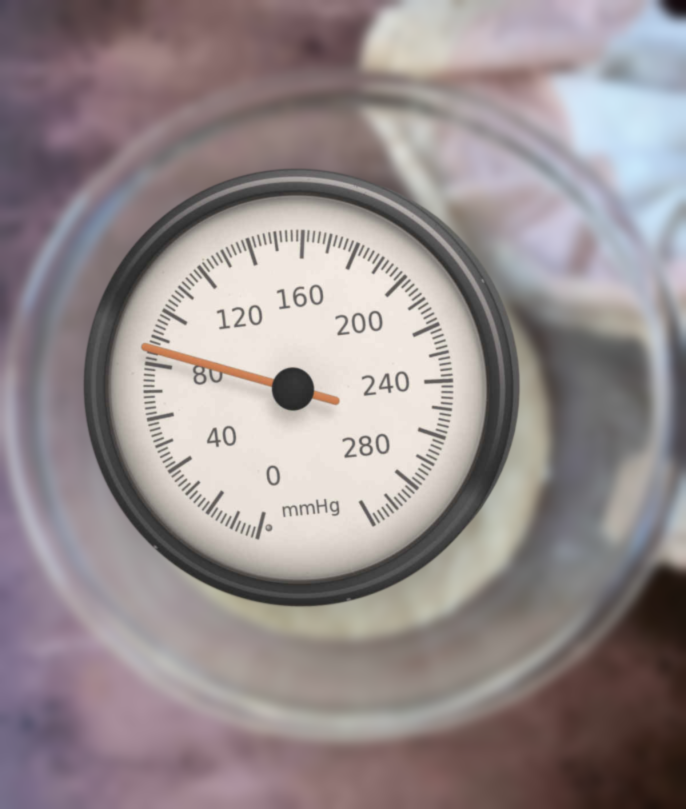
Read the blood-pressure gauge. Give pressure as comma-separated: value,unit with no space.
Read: 86,mmHg
